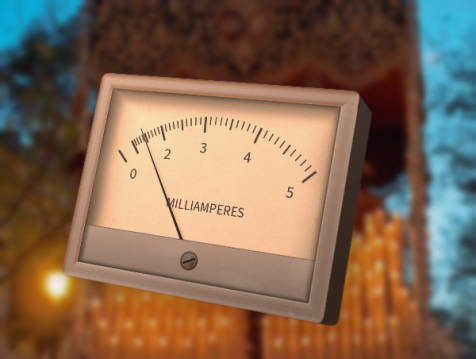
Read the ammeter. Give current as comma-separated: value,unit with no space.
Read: 1.5,mA
